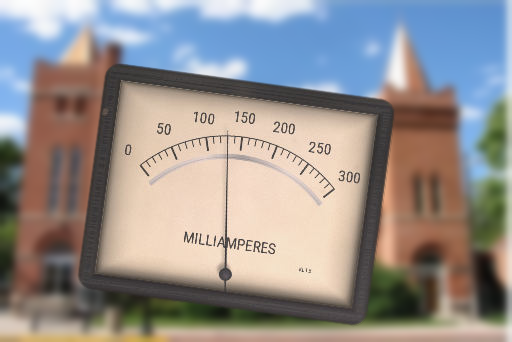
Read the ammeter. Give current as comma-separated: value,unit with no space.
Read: 130,mA
